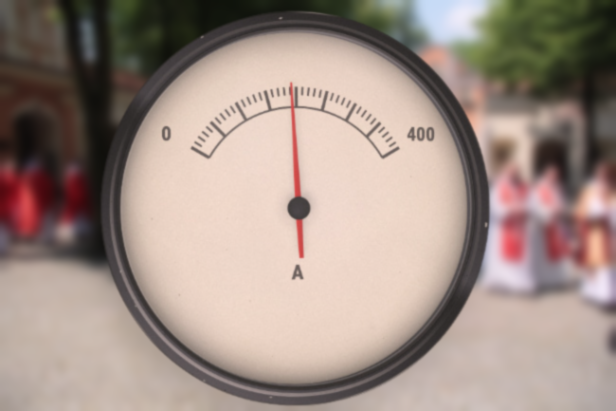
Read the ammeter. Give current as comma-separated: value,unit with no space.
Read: 190,A
